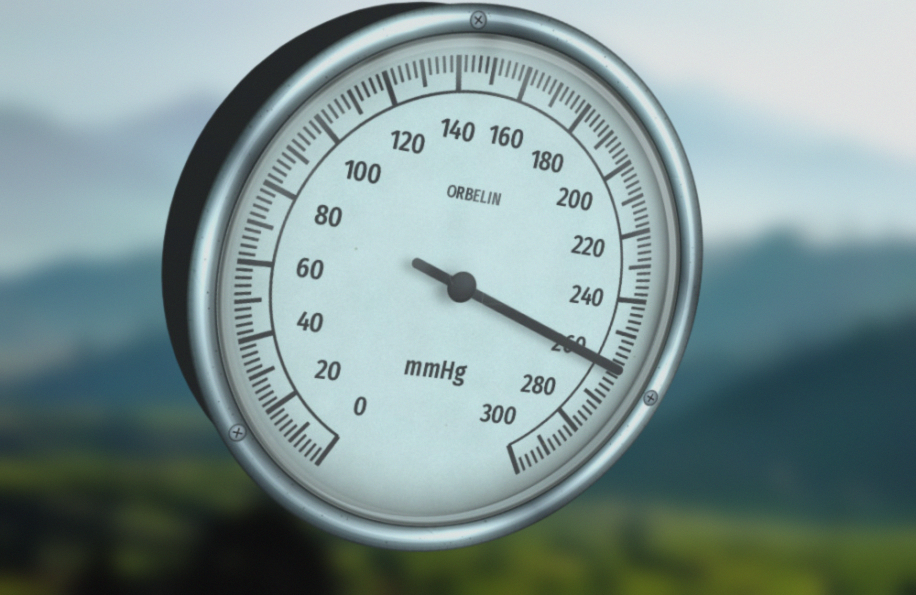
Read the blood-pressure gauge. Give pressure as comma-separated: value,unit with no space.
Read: 260,mmHg
